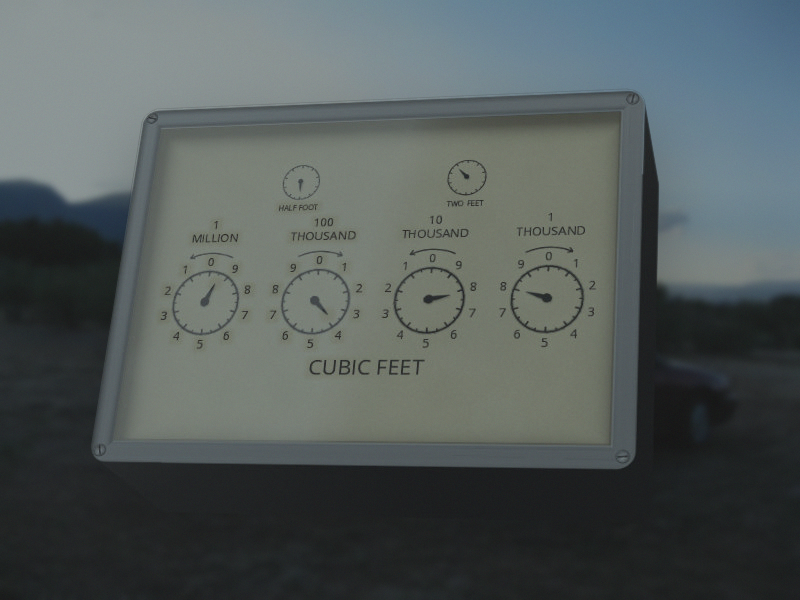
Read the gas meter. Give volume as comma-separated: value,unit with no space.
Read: 937800,ft³
